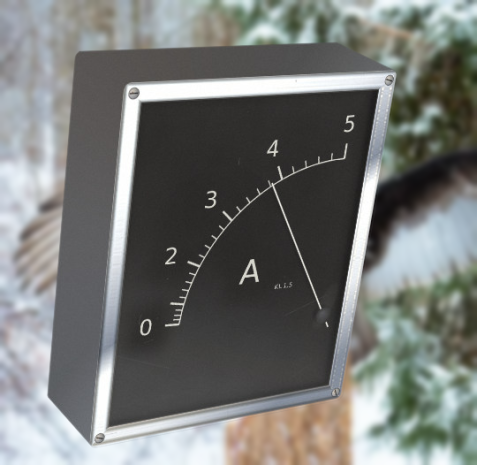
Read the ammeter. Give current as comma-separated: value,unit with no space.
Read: 3.8,A
